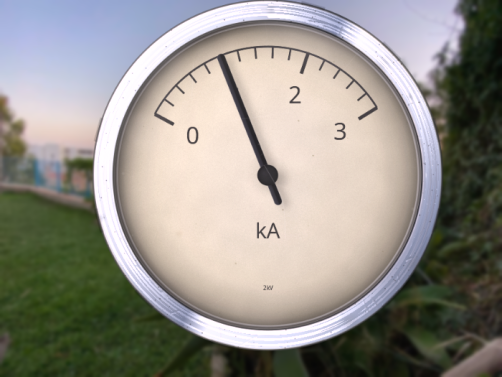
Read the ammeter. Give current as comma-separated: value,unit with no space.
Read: 1,kA
